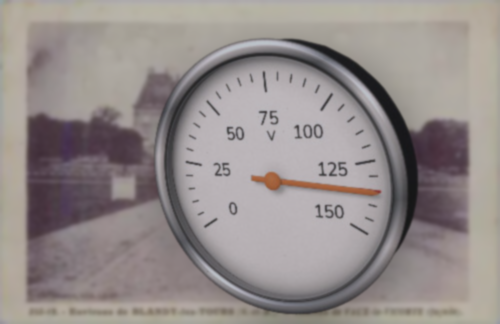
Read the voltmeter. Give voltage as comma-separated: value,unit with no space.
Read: 135,V
